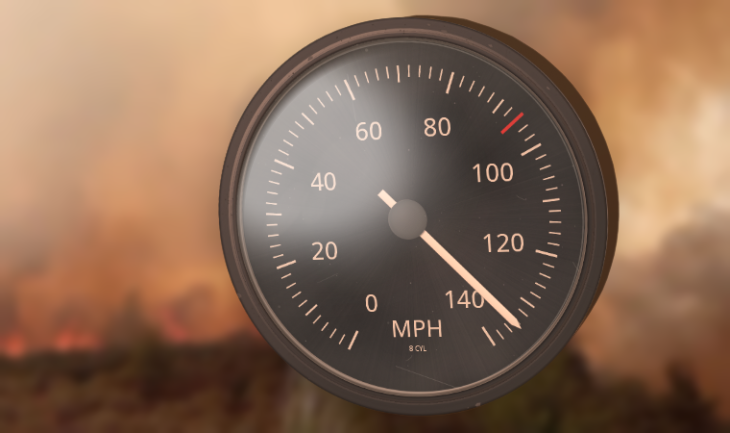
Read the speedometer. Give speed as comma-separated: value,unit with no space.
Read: 134,mph
